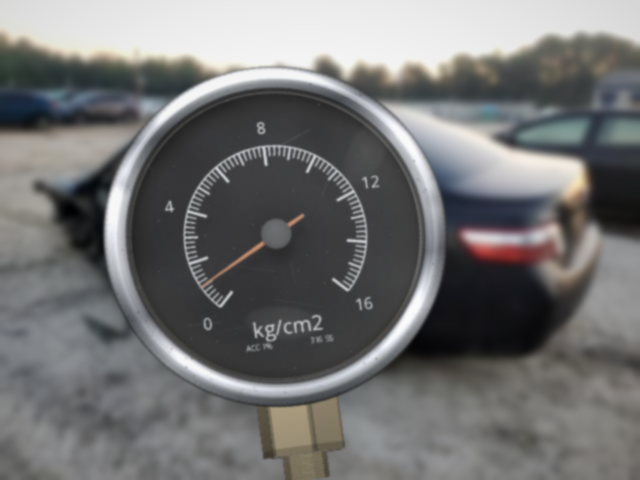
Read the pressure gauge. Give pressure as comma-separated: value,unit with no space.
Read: 1,kg/cm²
